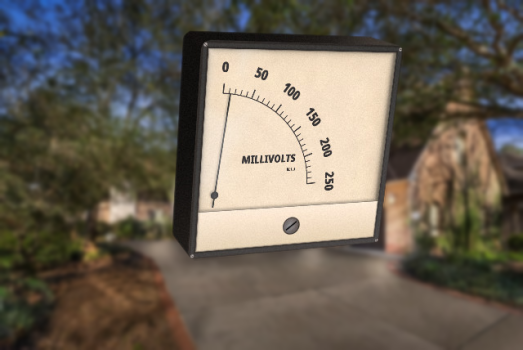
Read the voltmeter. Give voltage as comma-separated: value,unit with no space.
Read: 10,mV
